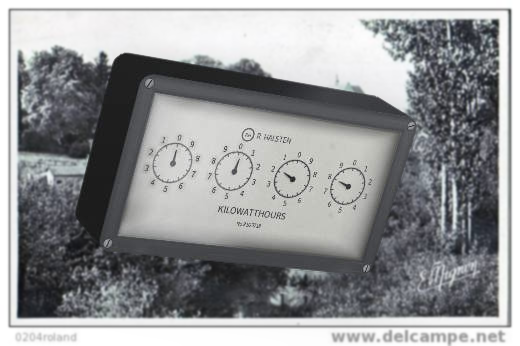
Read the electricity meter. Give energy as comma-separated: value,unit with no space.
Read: 18,kWh
